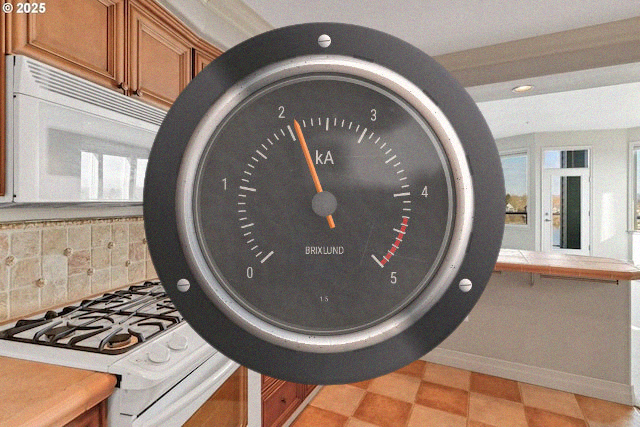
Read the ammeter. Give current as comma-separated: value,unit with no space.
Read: 2.1,kA
